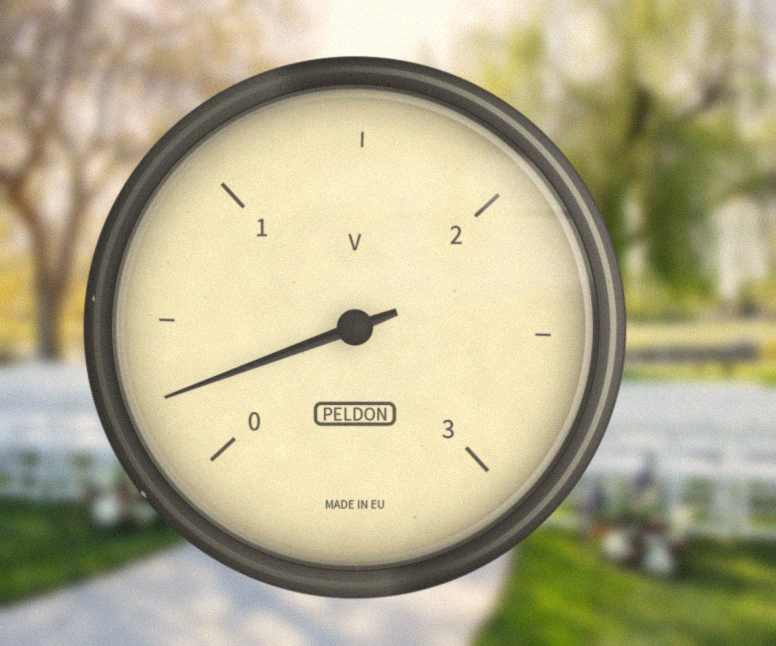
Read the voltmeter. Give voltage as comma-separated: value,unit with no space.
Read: 0.25,V
